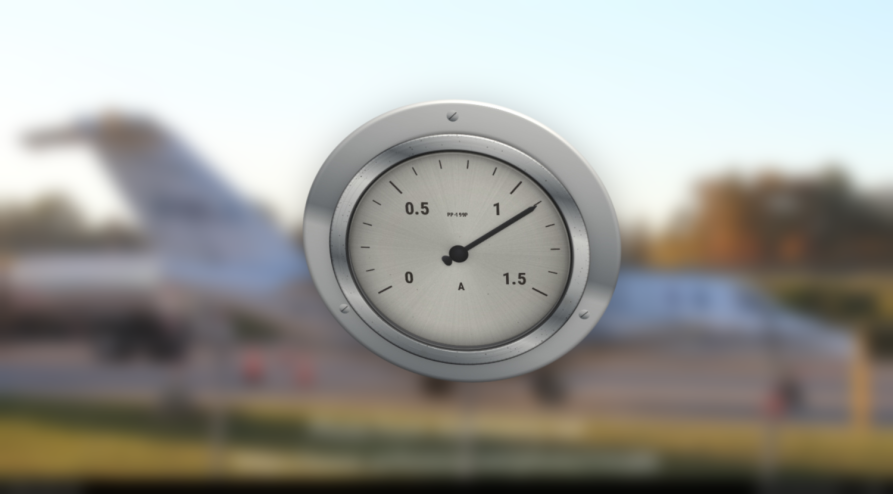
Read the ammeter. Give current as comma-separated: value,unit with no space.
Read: 1.1,A
